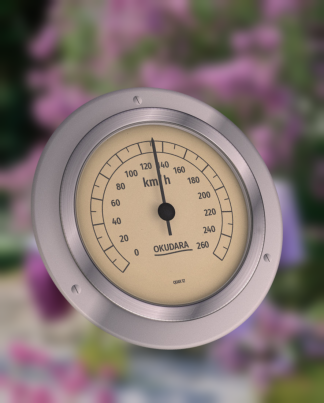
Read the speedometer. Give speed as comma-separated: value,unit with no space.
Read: 130,km/h
